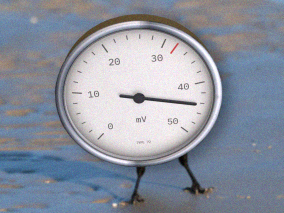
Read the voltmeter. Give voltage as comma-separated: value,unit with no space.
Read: 44,mV
